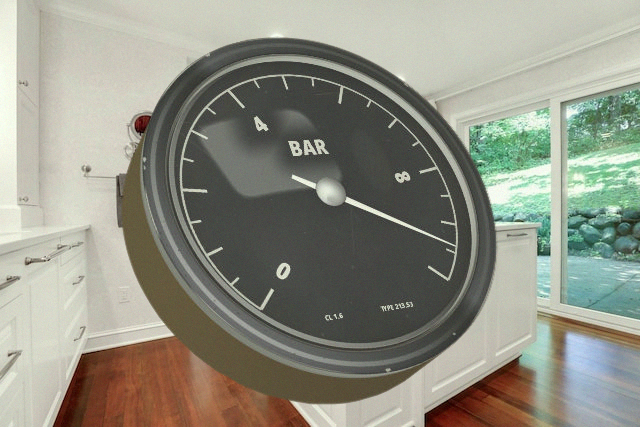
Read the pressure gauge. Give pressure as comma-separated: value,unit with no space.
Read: 9.5,bar
